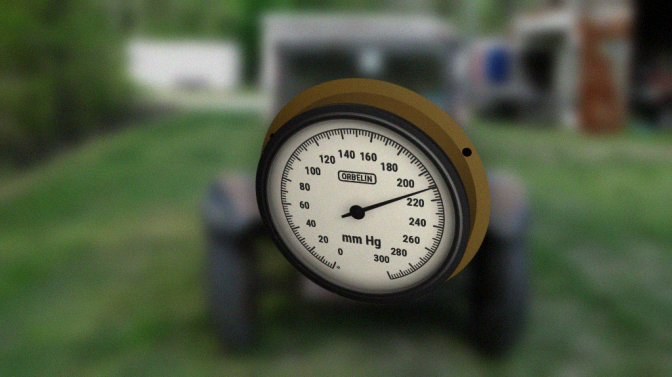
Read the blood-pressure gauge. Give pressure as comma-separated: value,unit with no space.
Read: 210,mmHg
